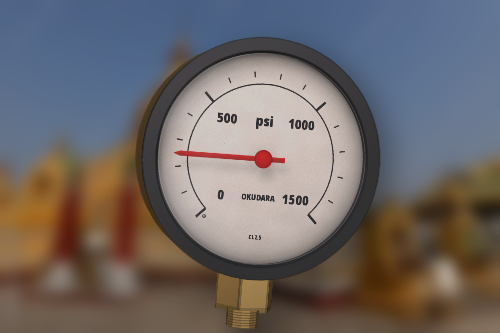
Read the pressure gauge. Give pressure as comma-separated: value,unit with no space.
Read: 250,psi
